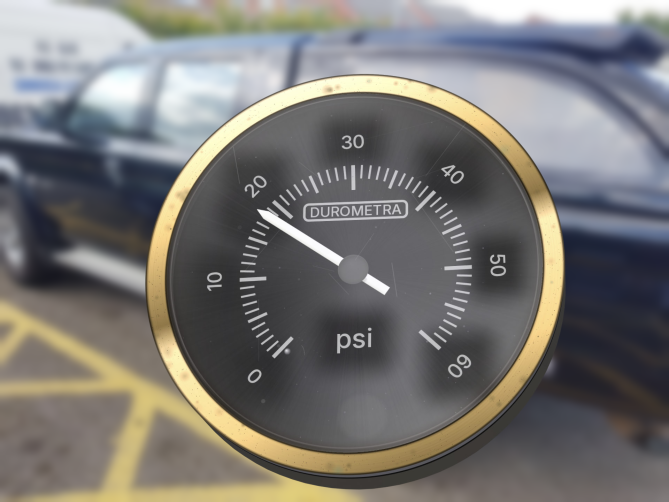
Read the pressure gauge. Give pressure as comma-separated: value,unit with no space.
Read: 18,psi
